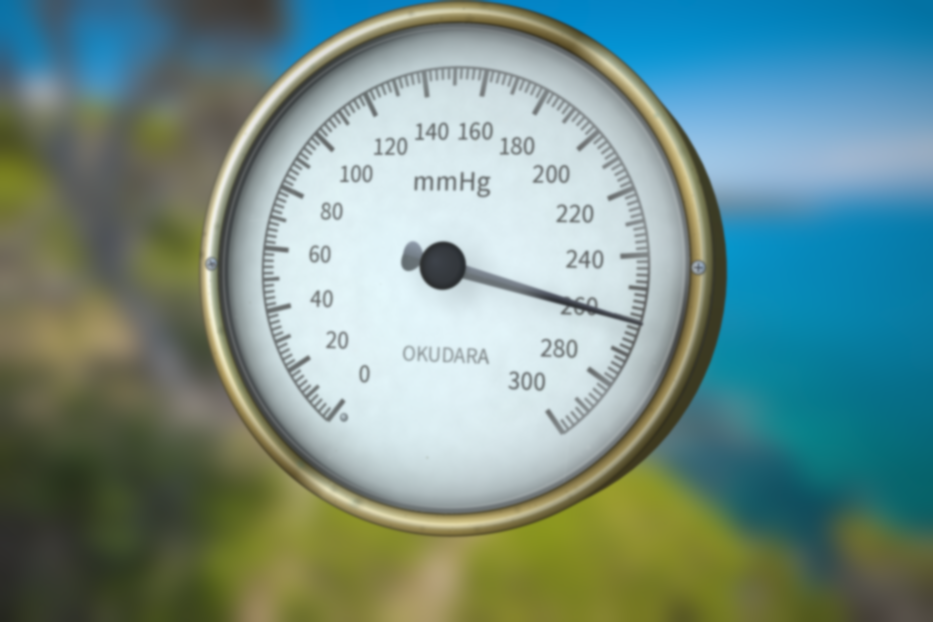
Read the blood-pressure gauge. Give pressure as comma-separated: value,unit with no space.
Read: 260,mmHg
